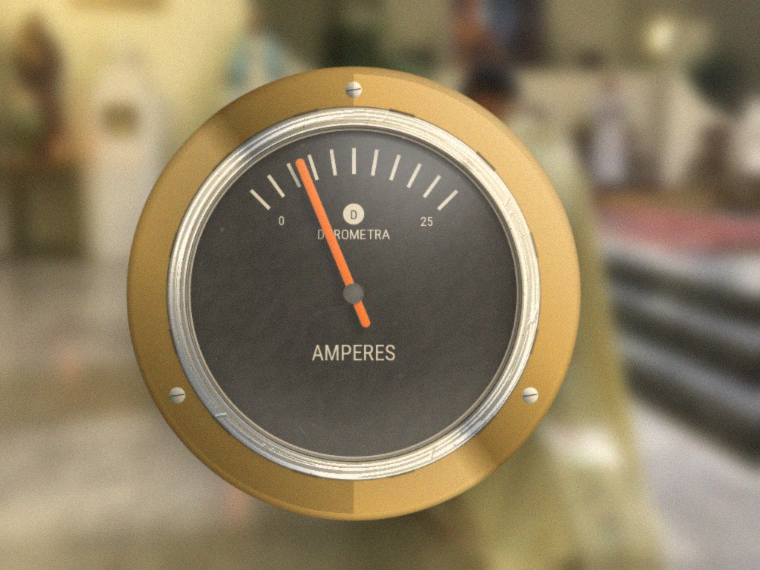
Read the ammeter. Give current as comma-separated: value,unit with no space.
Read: 6.25,A
